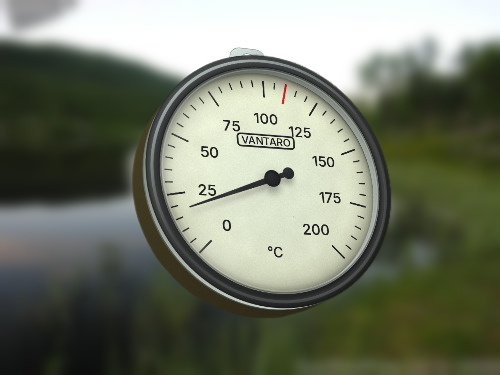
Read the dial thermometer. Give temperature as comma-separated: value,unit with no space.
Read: 17.5,°C
